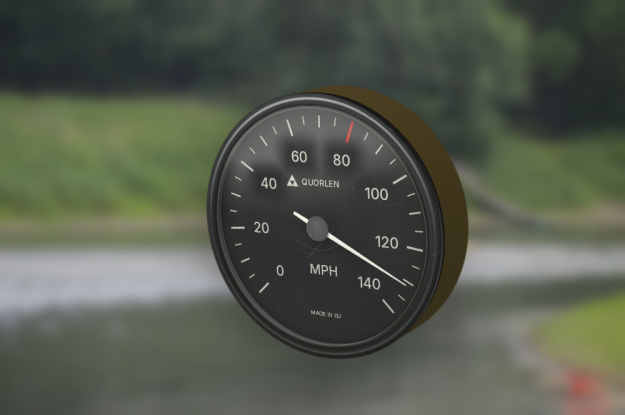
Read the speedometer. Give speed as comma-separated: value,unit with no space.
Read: 130,mph
